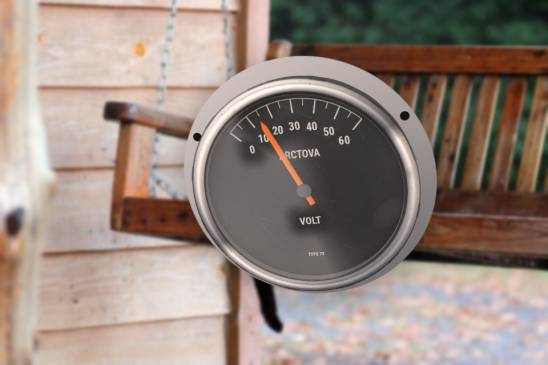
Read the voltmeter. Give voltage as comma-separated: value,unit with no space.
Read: 15,V
